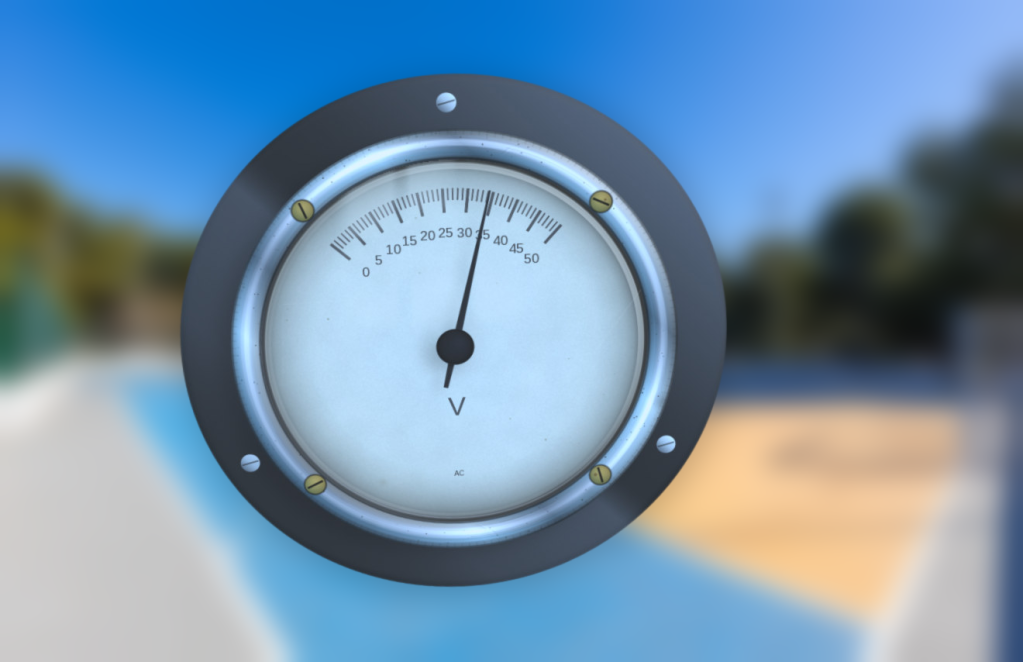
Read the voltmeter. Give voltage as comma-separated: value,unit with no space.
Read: 34,V
